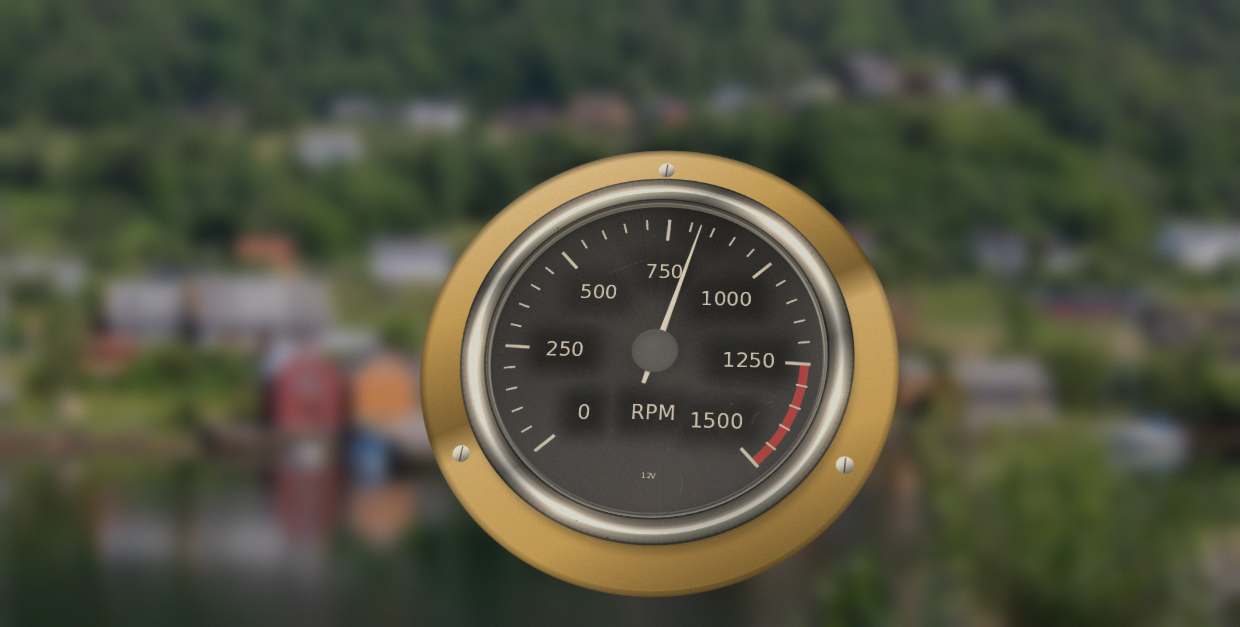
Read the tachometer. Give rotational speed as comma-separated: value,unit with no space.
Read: 825,rpm
